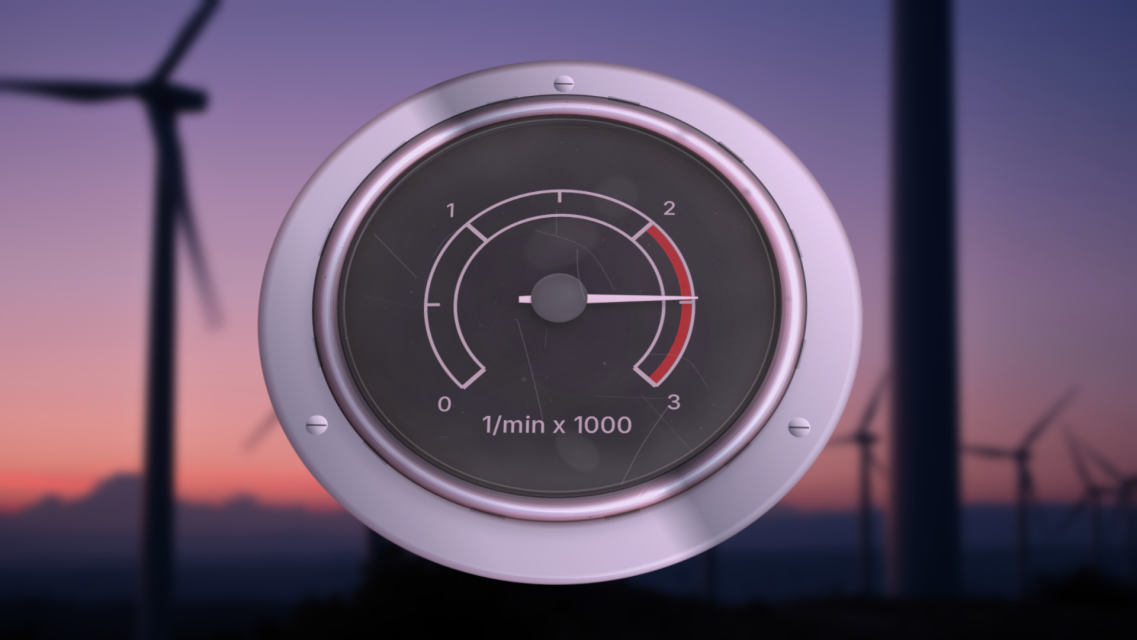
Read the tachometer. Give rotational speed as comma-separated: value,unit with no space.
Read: 2500,rpm
